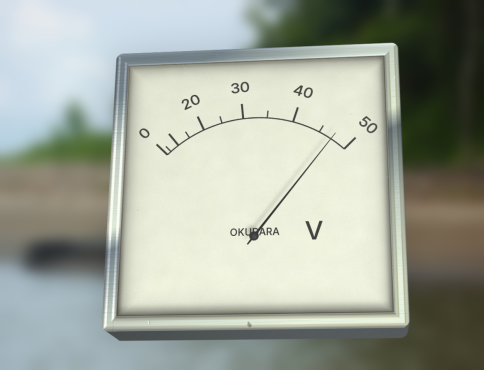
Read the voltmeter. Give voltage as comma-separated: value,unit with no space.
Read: 47.5,V
